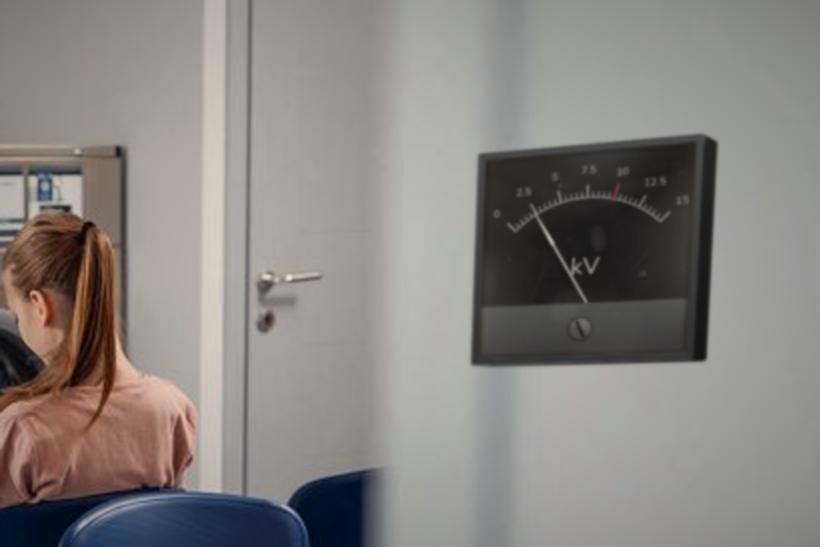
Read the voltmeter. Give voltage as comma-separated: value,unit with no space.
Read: 2.5,kV
